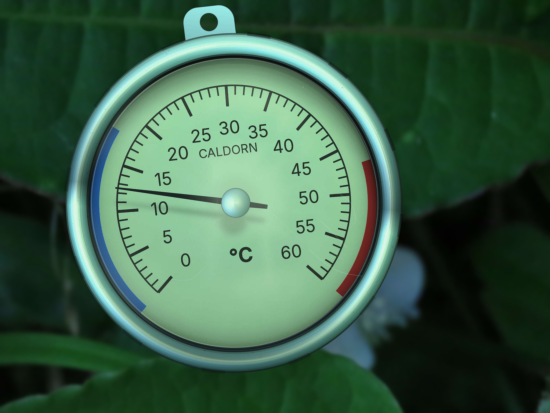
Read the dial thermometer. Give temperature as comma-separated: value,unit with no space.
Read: 12.5,°C
